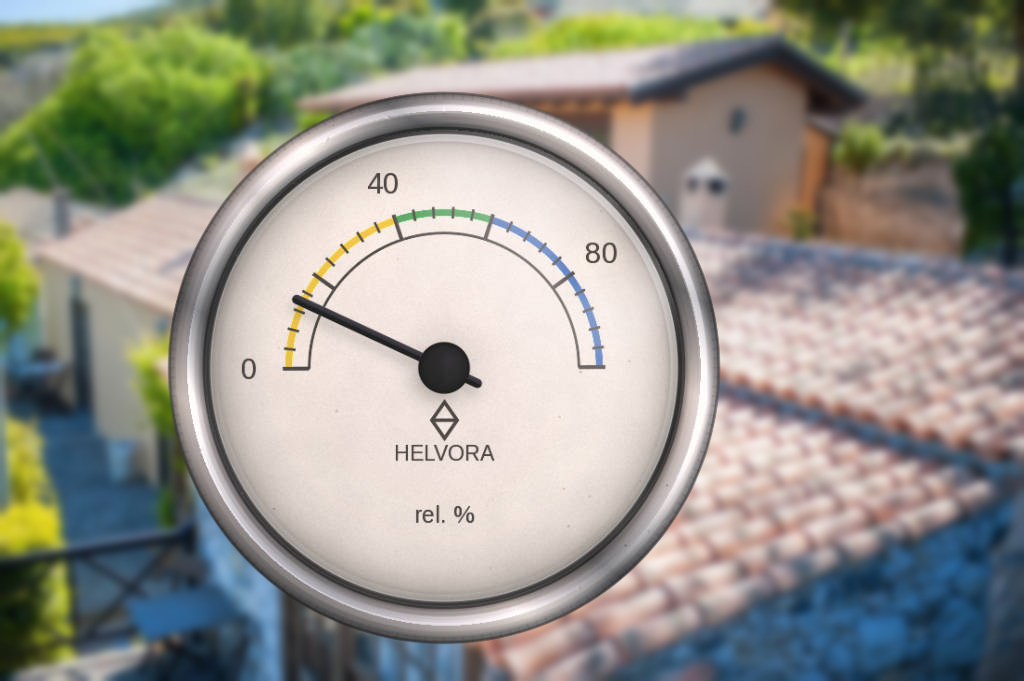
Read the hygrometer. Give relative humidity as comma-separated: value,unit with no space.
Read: 14,%
